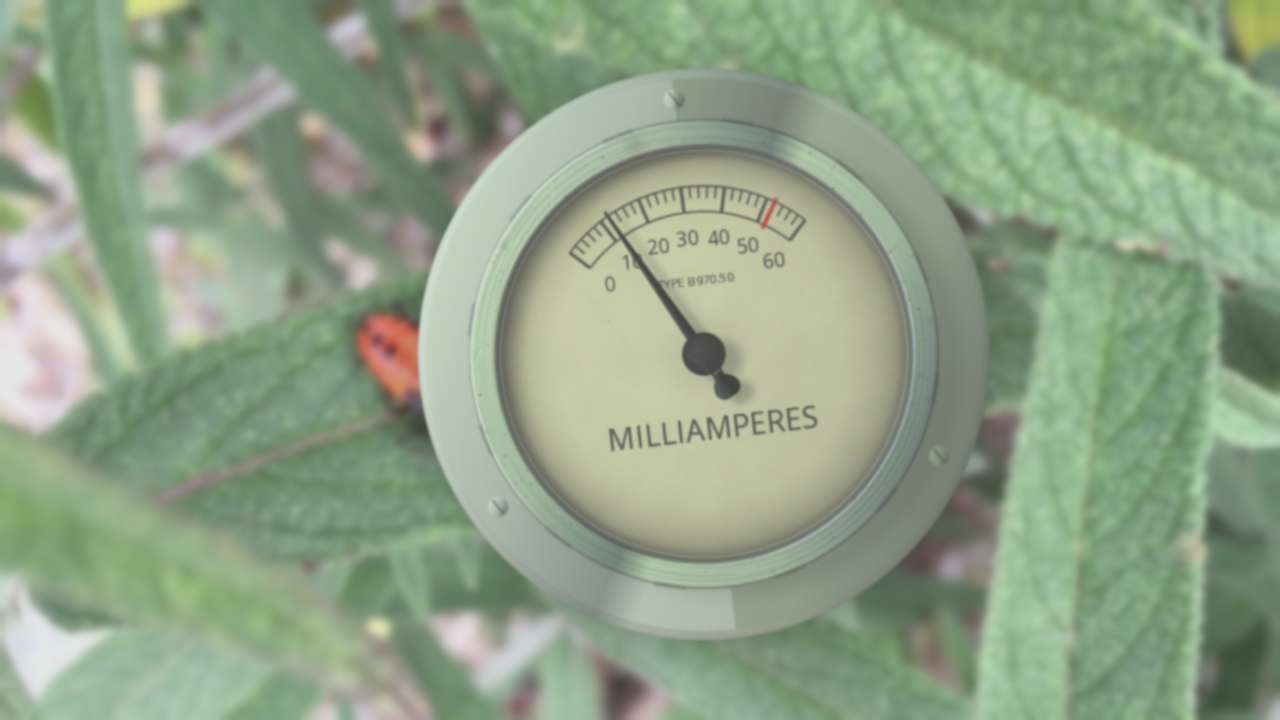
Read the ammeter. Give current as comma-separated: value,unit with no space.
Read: 12,mA
